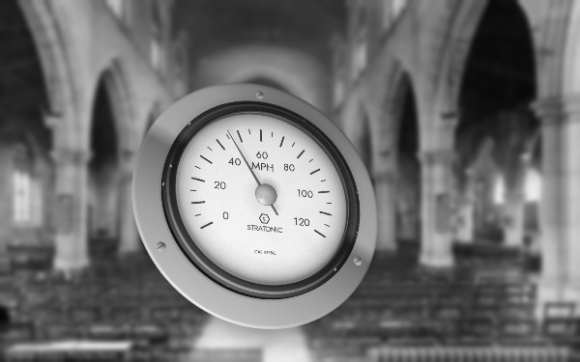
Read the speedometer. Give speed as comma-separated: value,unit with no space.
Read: 45,mph
